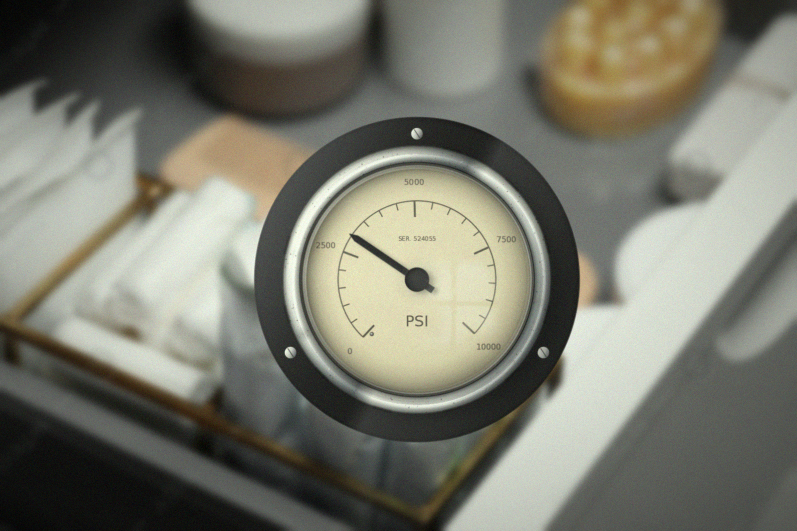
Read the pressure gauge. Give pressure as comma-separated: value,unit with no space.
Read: 3000,psi
